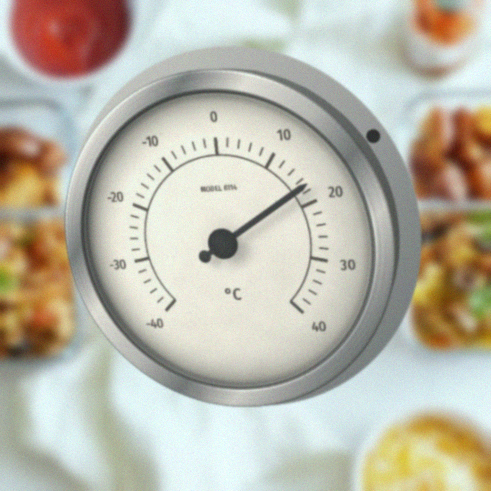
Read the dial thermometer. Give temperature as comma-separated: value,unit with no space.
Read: 17,°C
